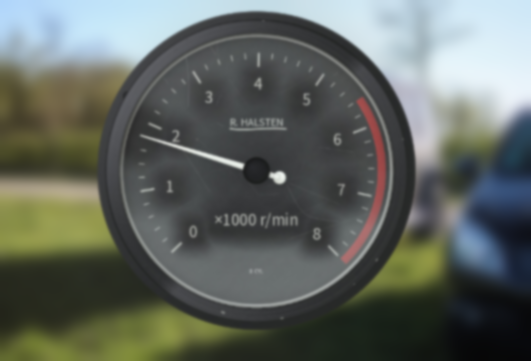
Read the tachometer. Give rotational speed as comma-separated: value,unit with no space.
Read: 1800,rpm
